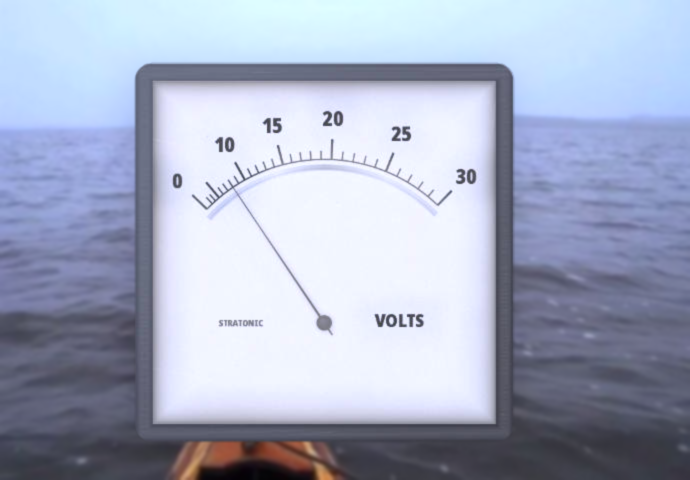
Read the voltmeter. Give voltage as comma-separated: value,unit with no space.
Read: 8,V
